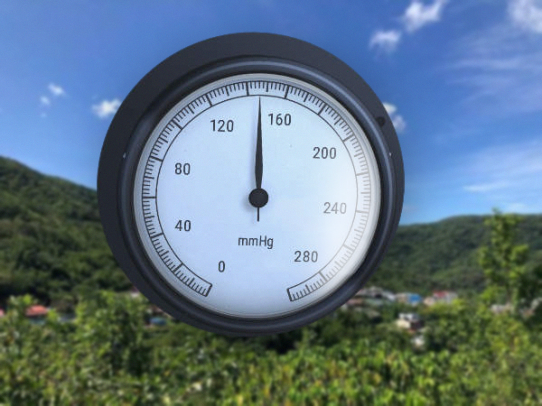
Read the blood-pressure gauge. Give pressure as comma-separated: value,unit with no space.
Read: 146,mmHg
